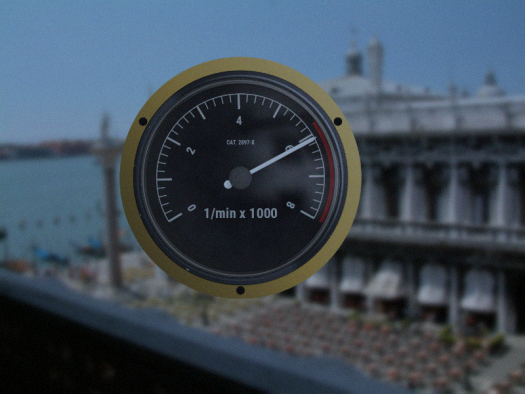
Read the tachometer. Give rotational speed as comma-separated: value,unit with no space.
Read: 6100,rpm
